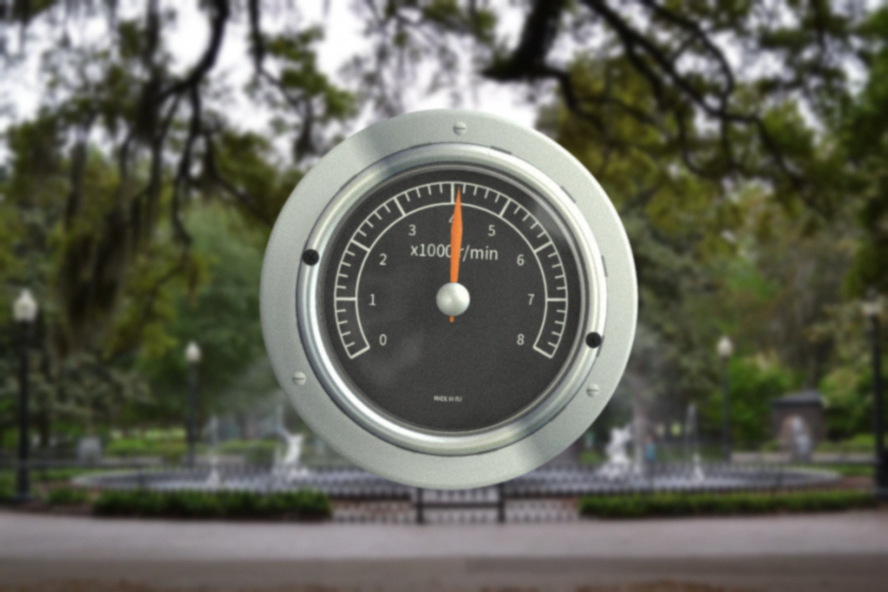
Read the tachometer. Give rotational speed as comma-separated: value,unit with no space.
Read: 4100,rpm
